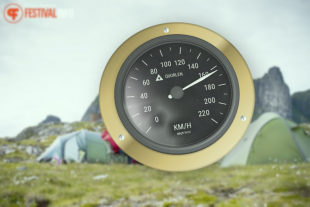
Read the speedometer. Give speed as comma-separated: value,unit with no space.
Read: 165,km/h
